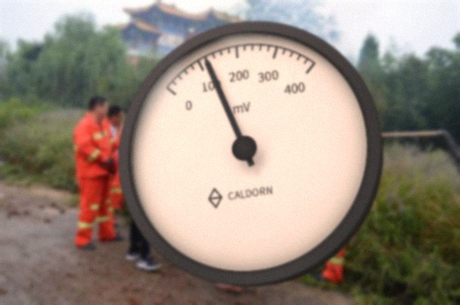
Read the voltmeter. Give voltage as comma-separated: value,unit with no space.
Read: 120,mV
